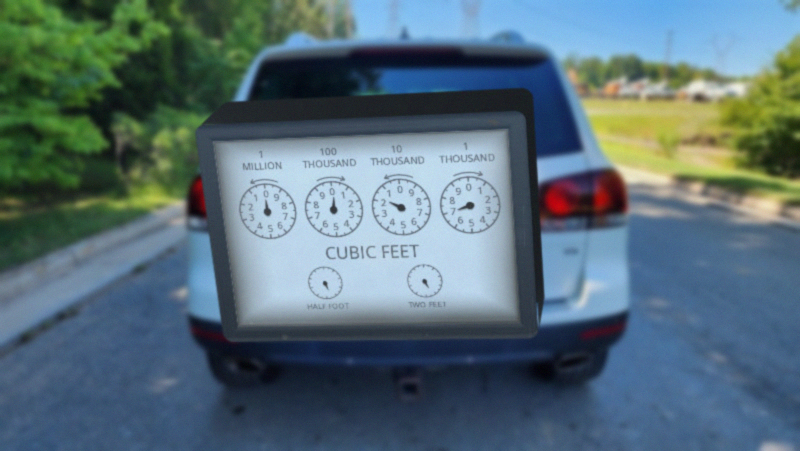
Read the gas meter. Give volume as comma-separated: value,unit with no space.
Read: 1700,ft³
